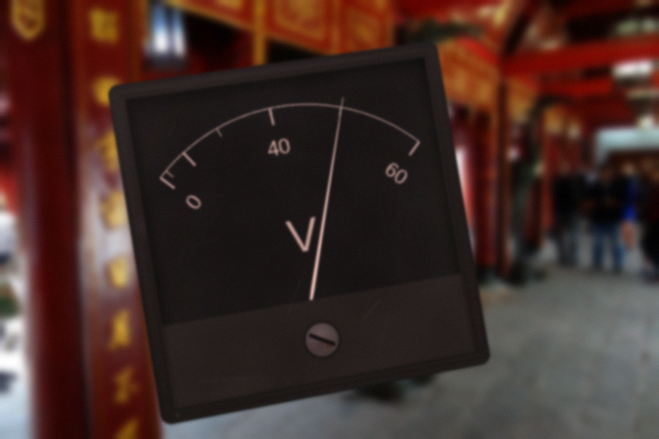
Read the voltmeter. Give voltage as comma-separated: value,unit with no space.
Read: 50,V
